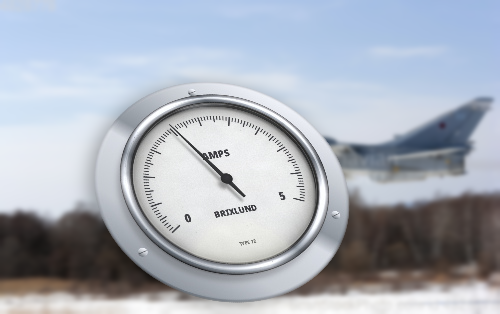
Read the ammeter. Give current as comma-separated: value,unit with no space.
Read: 2,A
